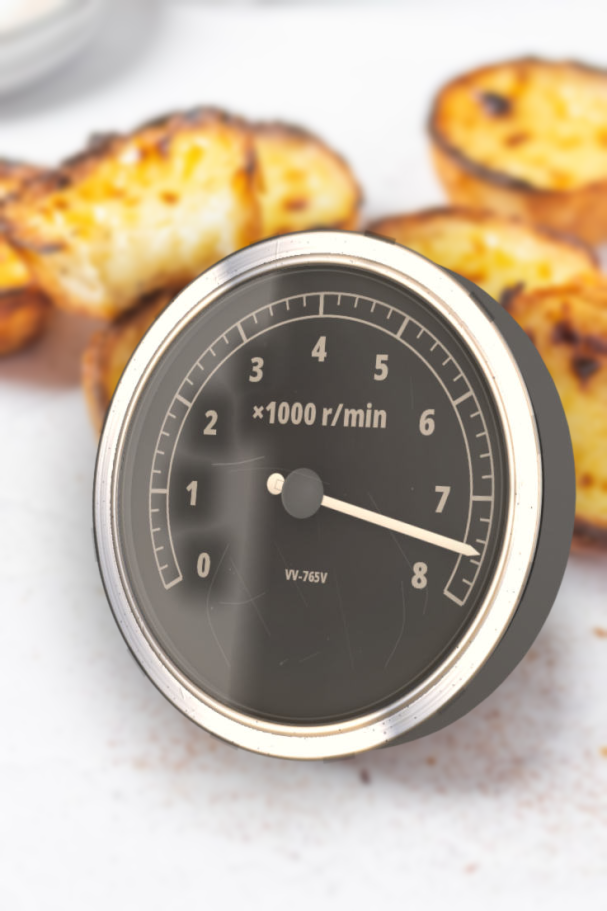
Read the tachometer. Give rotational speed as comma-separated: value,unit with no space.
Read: 7500,rpm
